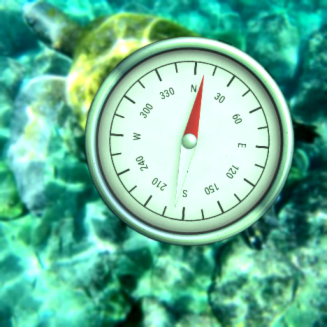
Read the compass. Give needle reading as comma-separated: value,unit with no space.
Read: 7.5,°
